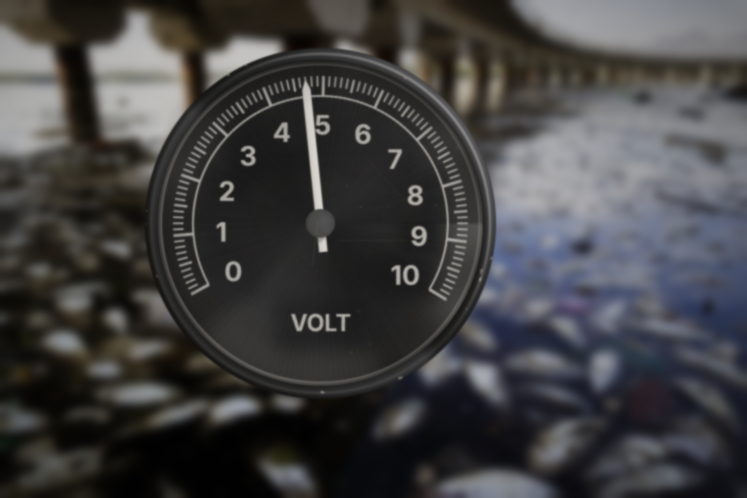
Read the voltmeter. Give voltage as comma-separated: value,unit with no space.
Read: 4.7,V
